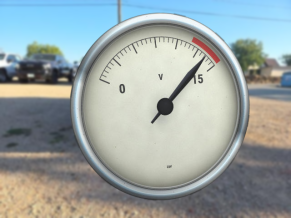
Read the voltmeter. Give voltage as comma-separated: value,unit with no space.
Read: 13.5,V
